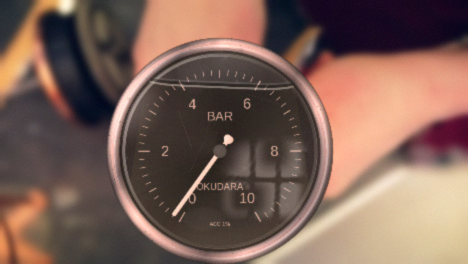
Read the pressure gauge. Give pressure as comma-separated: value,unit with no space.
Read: 0.2,bar
